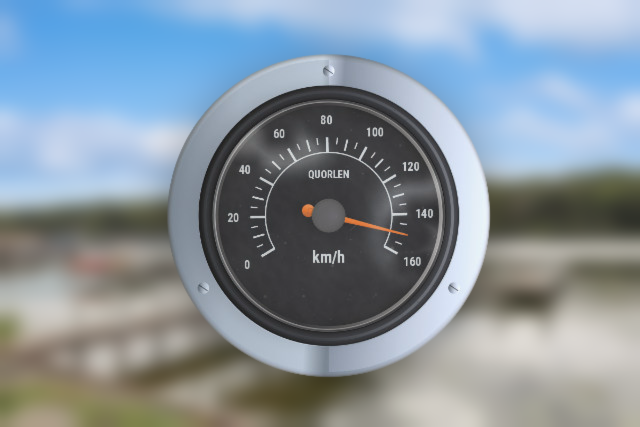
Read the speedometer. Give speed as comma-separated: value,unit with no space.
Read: 150,km/h
